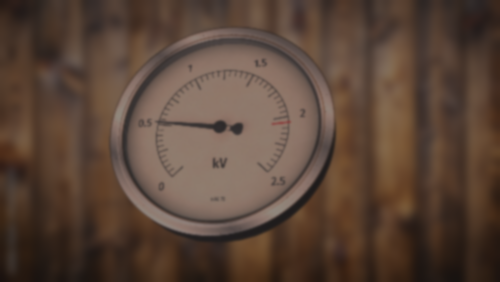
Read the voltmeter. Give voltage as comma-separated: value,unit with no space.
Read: 0.5,kV
